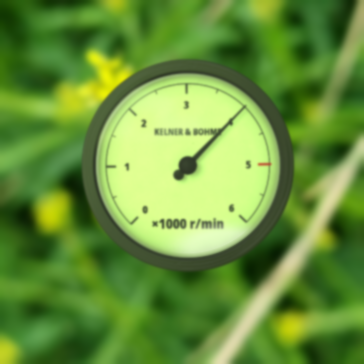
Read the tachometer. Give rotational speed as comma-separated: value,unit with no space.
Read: 4000,rpm
